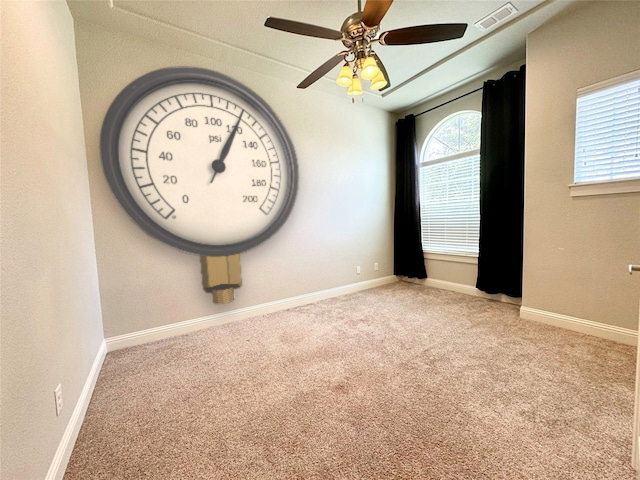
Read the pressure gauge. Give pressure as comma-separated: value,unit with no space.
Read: 120,psi
